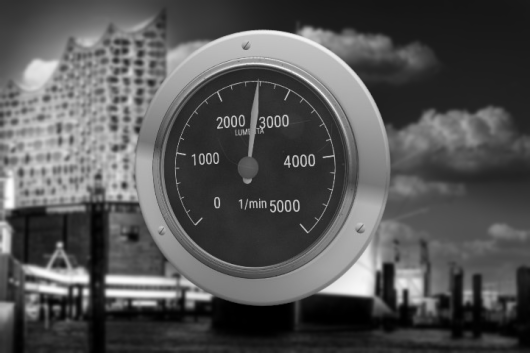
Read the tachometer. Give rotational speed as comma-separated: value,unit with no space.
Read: 2600,rpm
